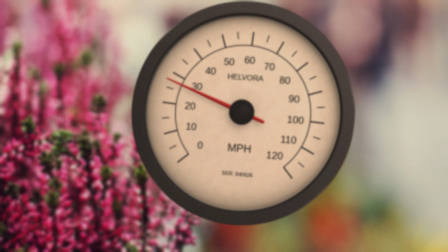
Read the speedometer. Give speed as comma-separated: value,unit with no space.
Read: 27.5,mph
